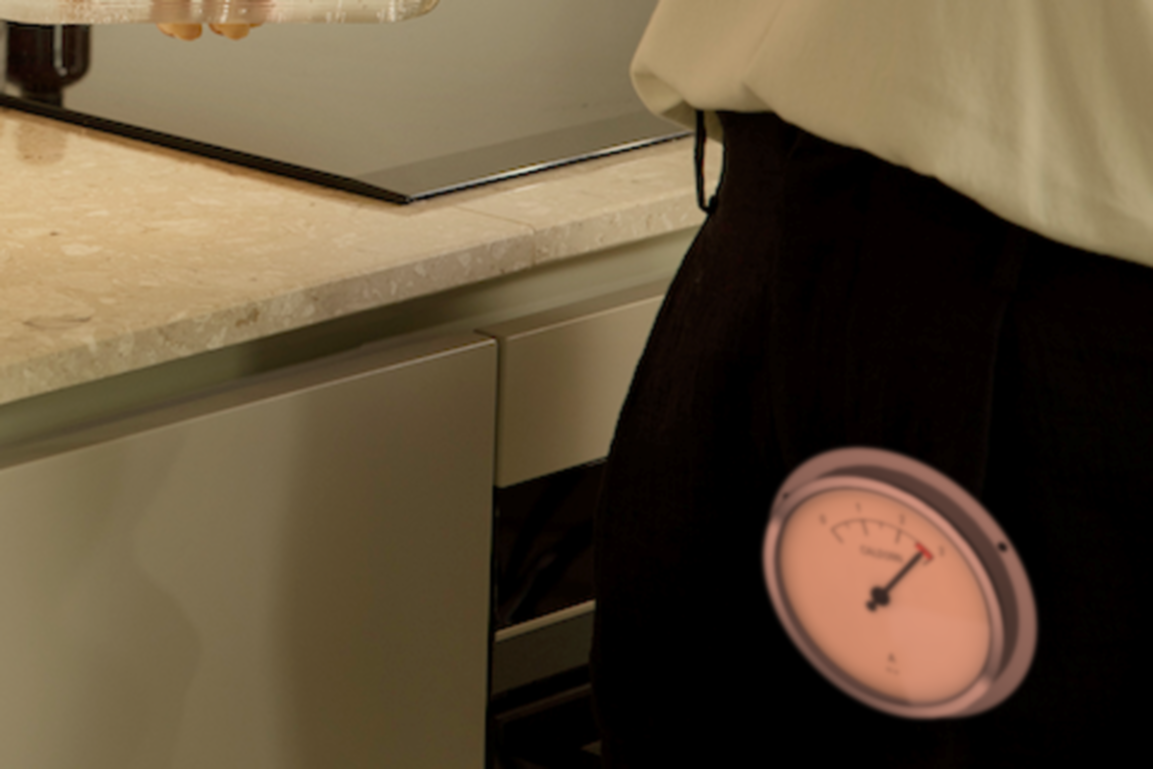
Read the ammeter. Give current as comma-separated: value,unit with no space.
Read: 2.75,A
